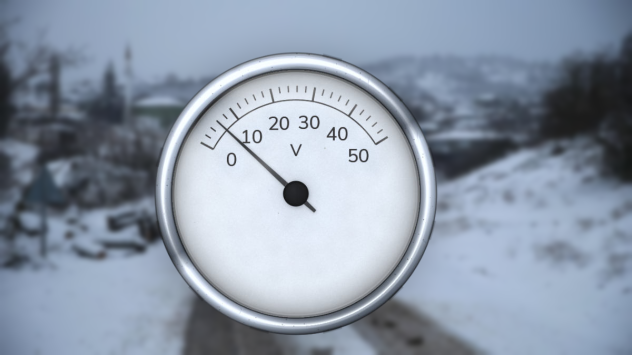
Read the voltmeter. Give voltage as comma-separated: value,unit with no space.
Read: 6,V
